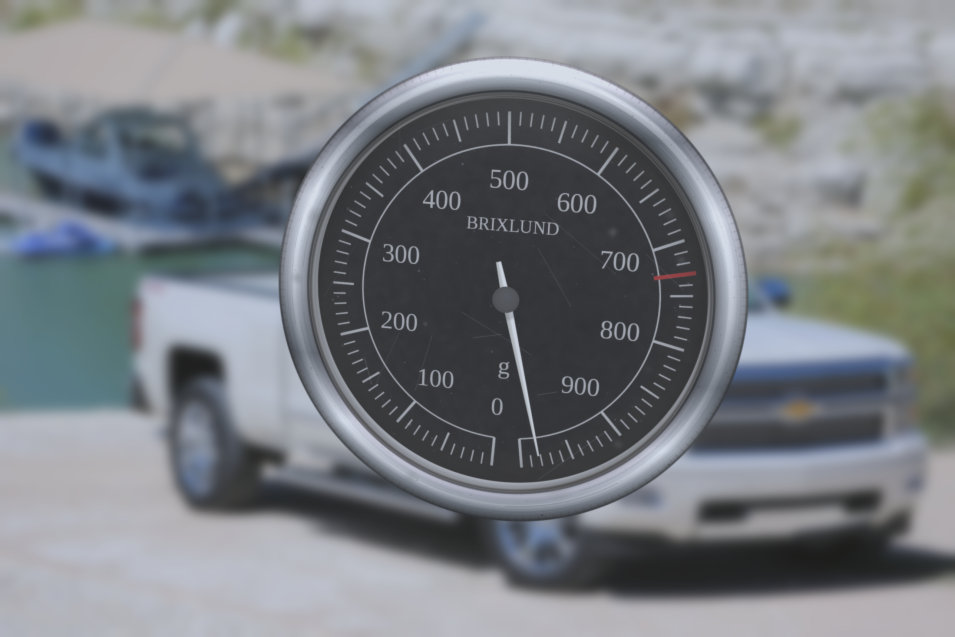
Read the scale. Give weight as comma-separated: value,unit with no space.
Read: 980,g
